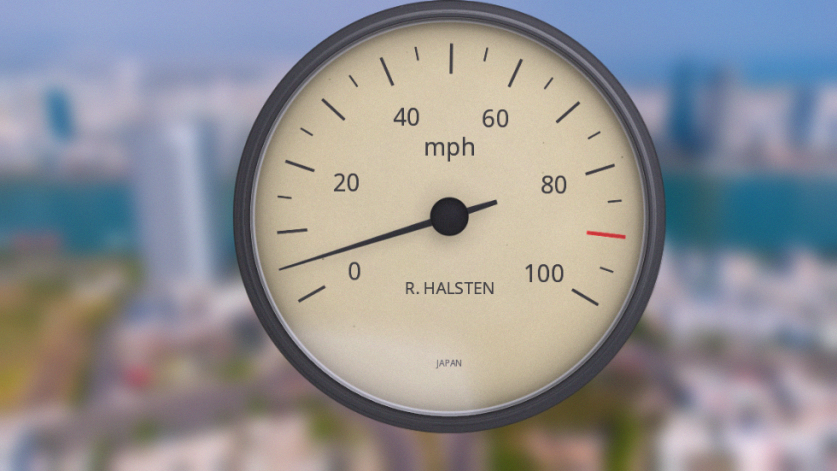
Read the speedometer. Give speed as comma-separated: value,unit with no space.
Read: 5,mph
